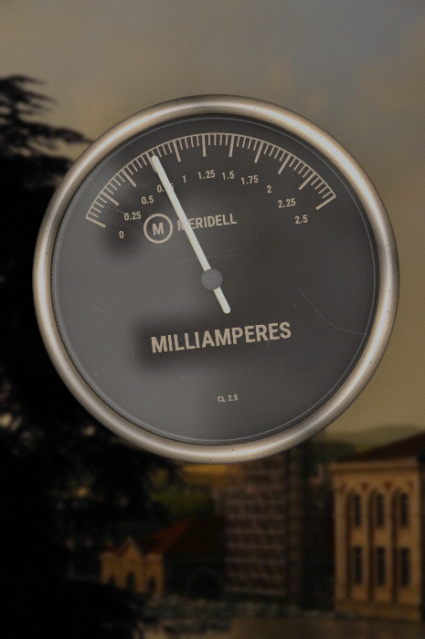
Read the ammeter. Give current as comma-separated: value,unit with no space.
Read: 0.8,mA
